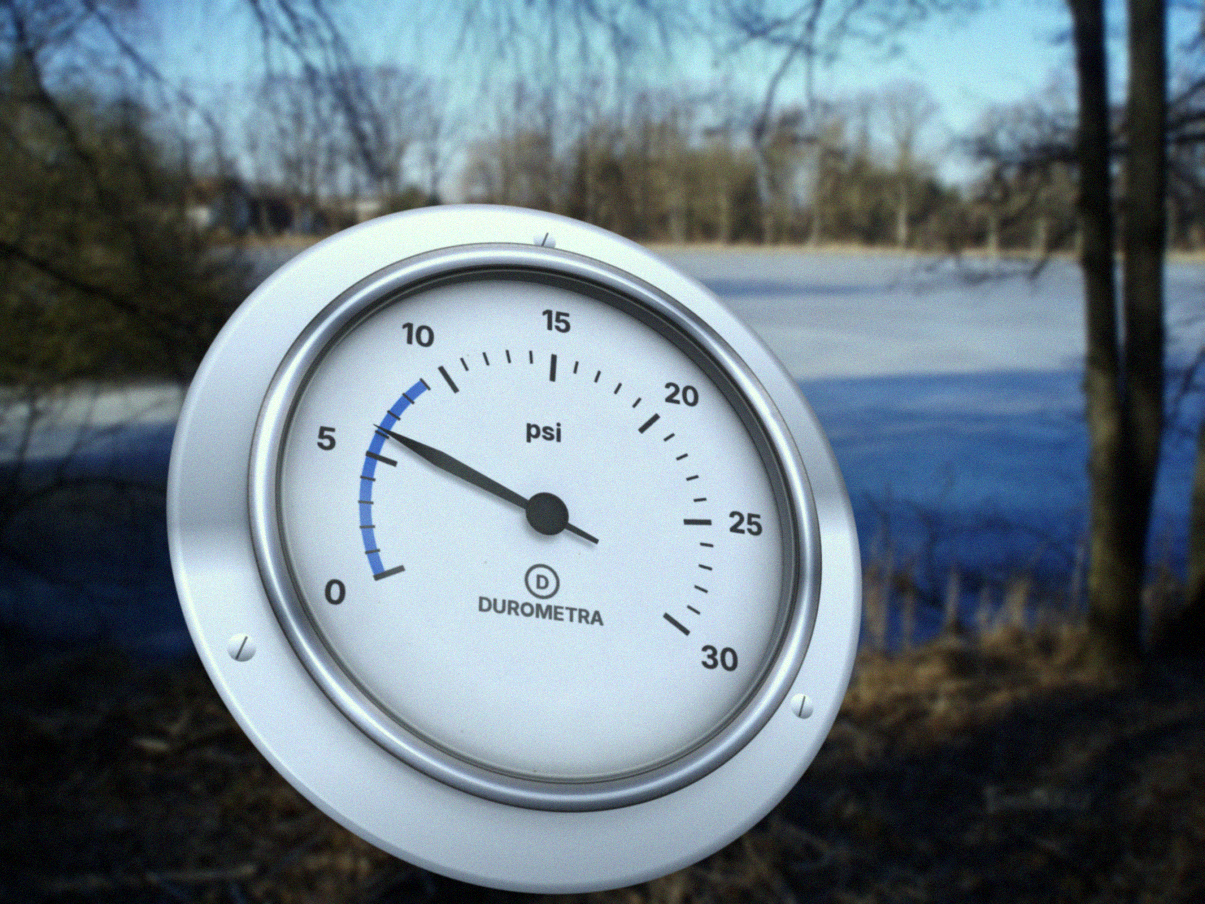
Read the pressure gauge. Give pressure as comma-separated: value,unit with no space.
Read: 6,psi
